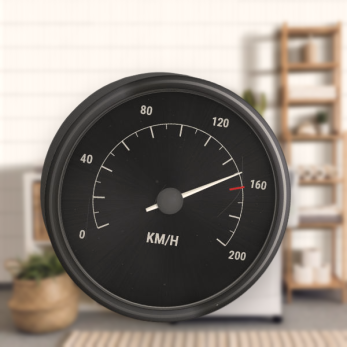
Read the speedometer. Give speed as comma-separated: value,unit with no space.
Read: 150,km/h
